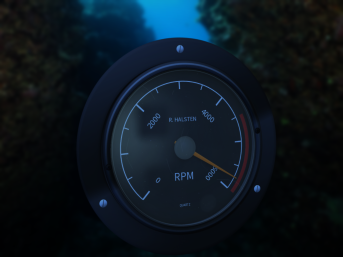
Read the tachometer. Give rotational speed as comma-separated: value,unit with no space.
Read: 5750,rpm
